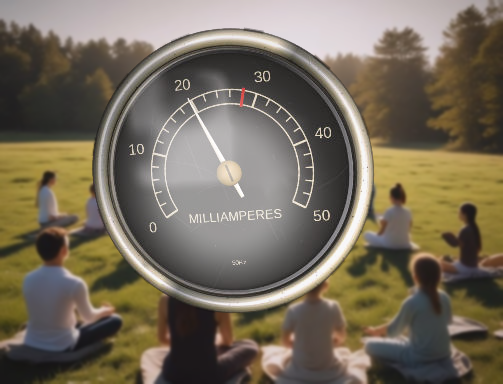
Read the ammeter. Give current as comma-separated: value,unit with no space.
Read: 20,mA
